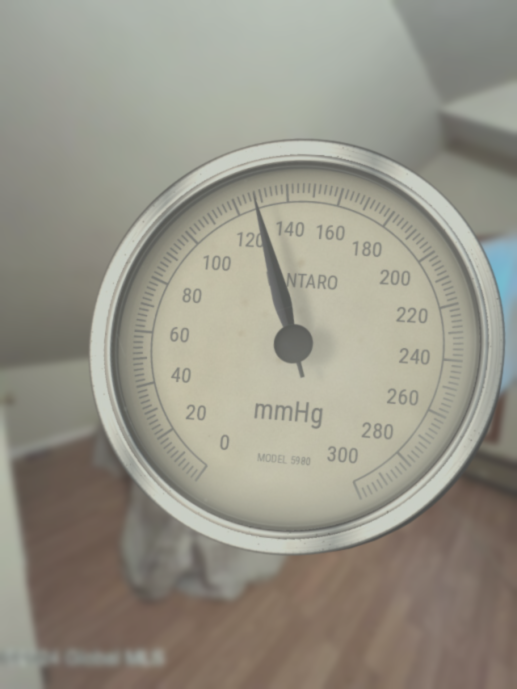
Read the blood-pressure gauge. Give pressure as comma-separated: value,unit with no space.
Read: 128,mmHg
